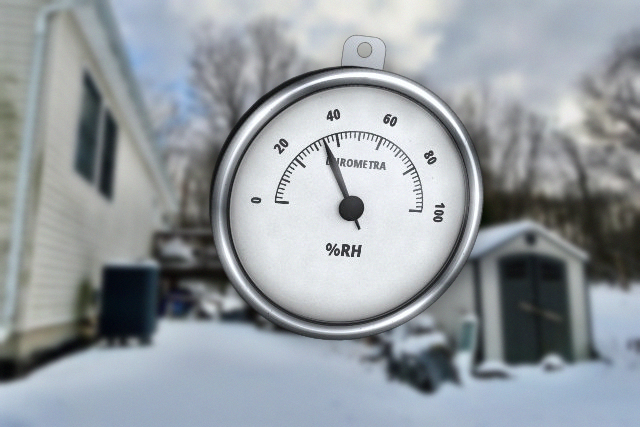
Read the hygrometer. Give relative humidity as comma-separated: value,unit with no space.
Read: 34,%
